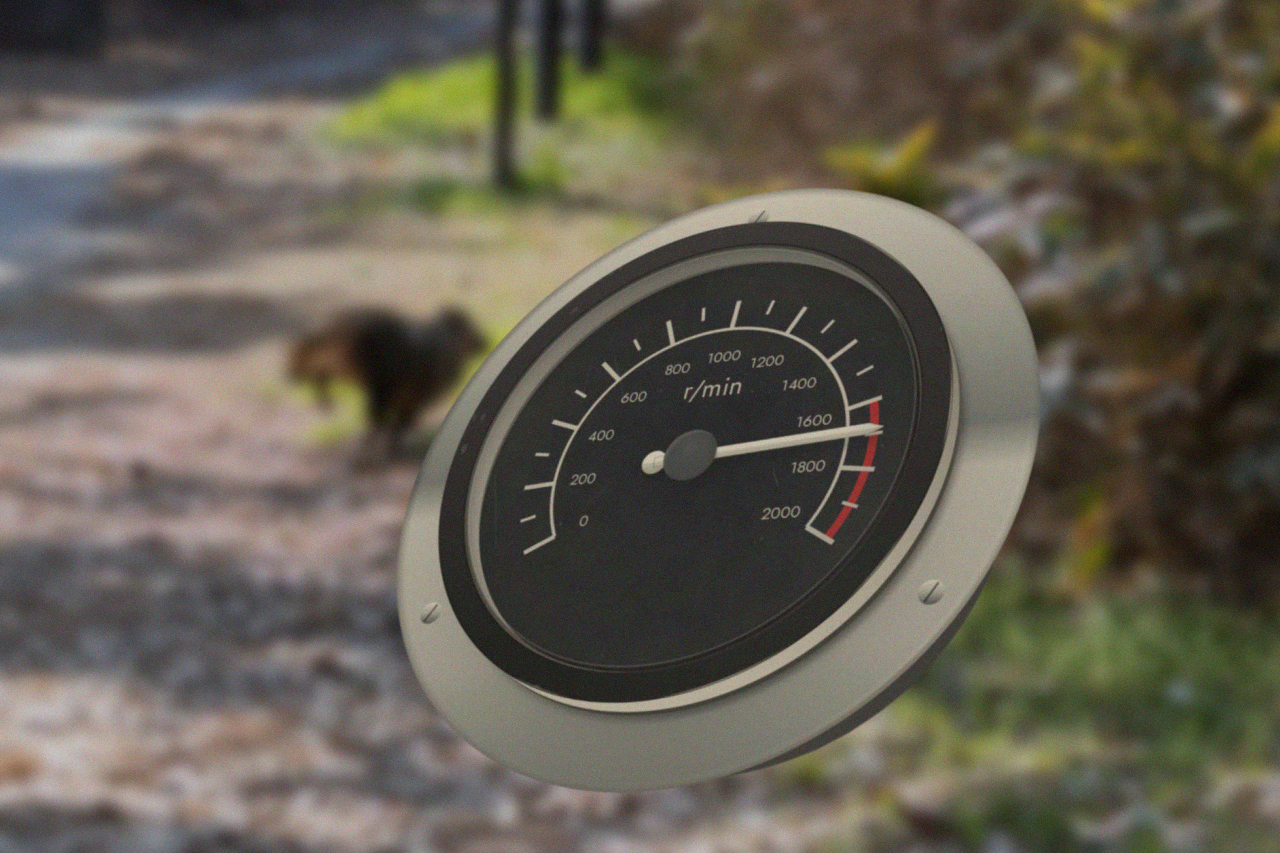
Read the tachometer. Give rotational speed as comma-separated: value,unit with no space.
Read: 1700,rpm
